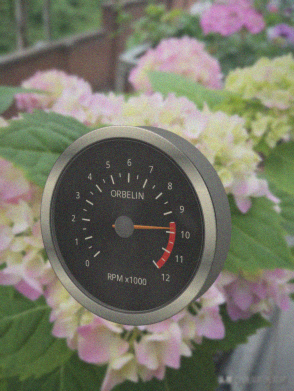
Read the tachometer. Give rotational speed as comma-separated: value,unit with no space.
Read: 9750,rpm
